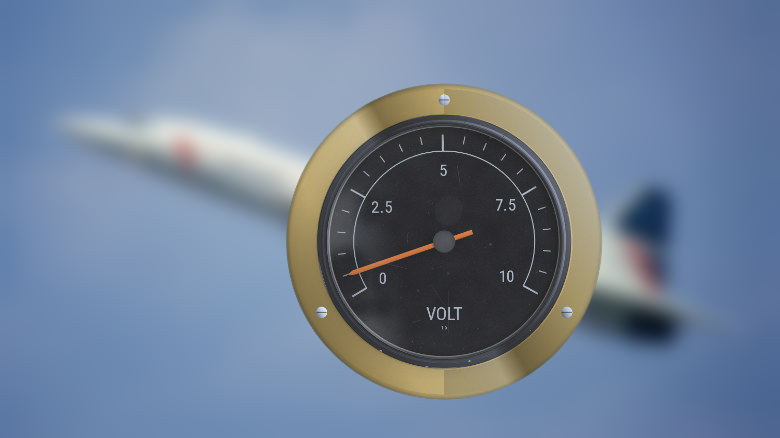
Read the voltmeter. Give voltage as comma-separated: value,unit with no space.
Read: 0.5,V
